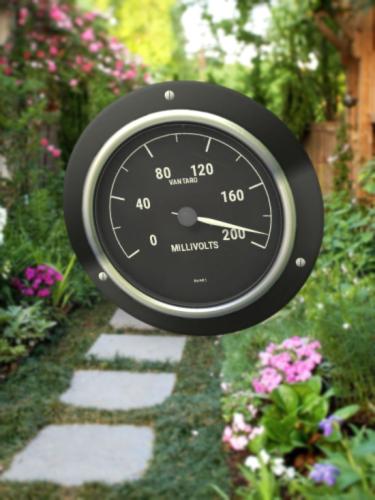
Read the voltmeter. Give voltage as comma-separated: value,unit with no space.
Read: 190,mV
